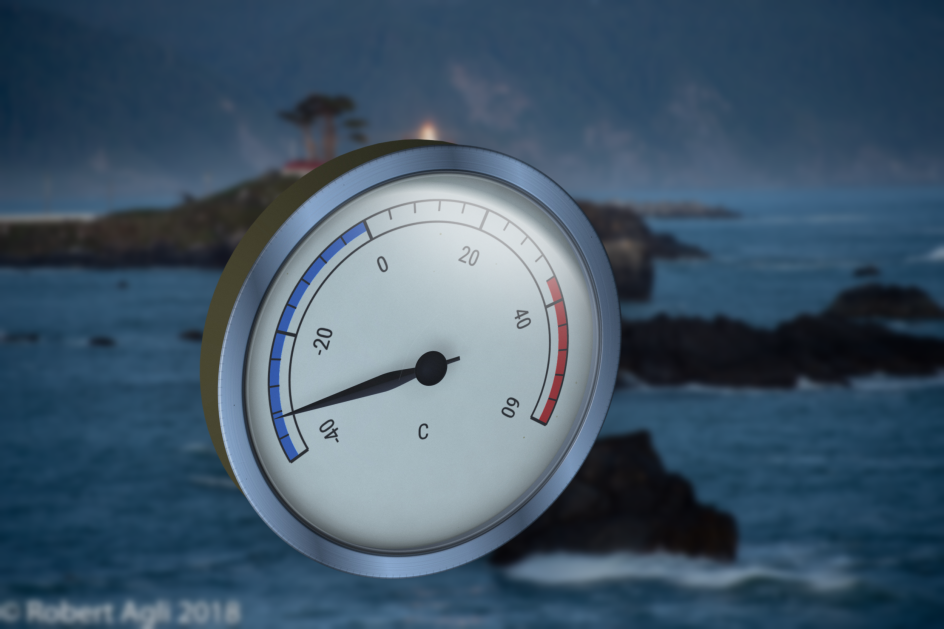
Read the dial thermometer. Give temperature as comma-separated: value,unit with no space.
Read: -32,°C
